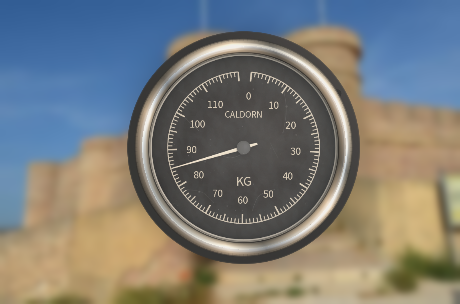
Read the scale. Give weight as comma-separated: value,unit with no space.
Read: 85,kg
